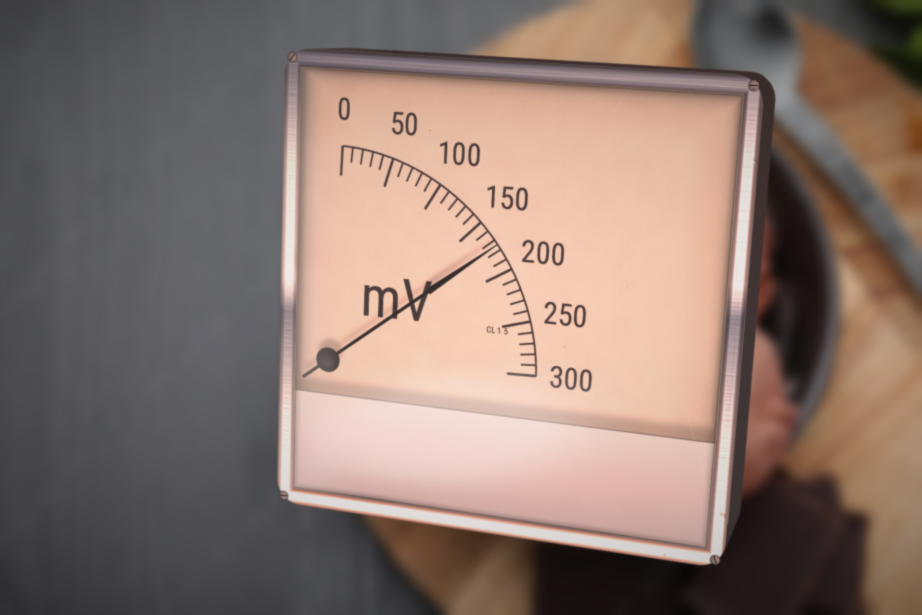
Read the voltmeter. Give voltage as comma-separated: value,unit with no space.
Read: 175,mV
